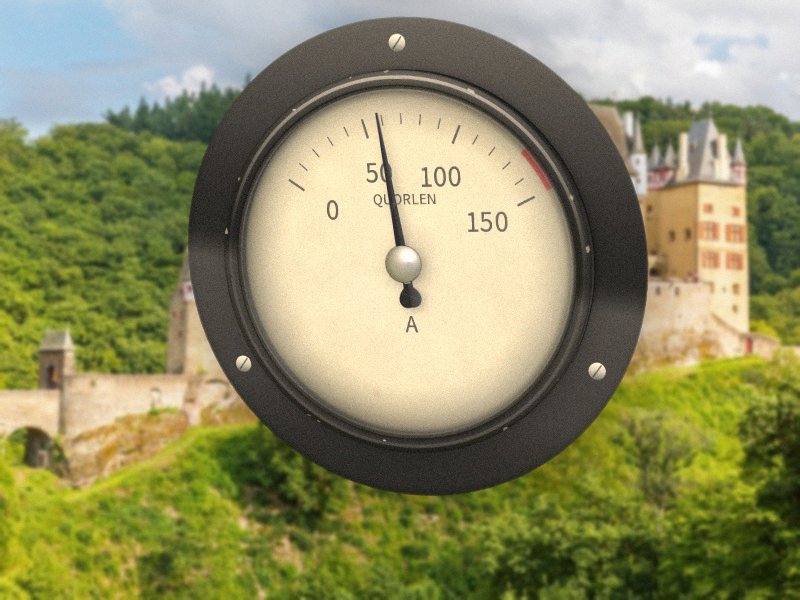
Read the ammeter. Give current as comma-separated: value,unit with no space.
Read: 60,A
